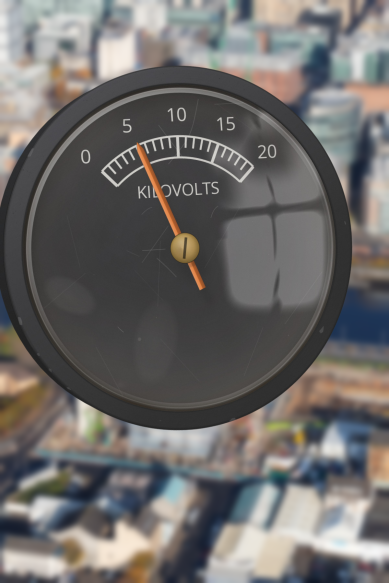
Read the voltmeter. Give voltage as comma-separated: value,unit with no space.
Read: 5,kV
